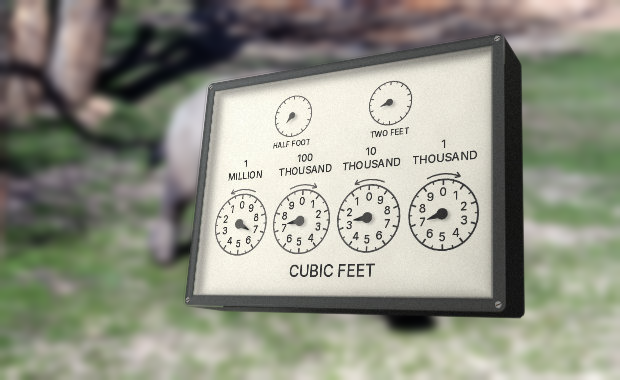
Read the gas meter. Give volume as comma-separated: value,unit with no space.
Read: 672700,ft³
